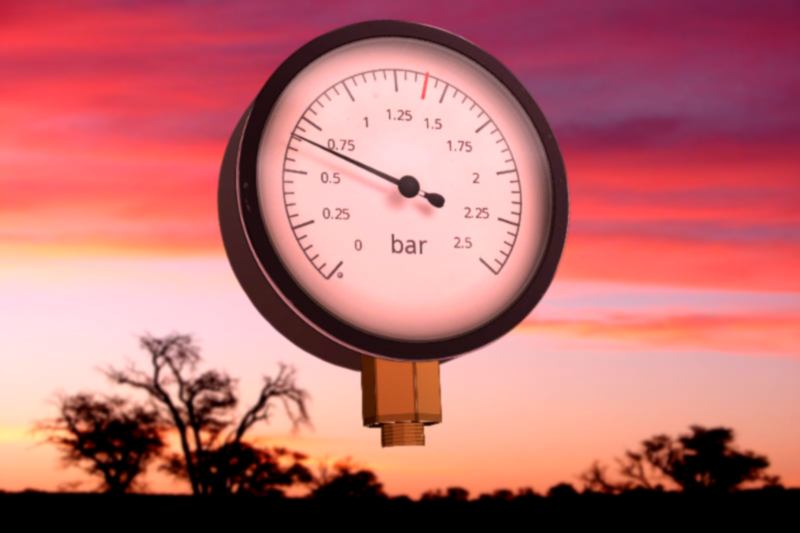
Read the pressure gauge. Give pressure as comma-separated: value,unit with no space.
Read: 0.65,bar
